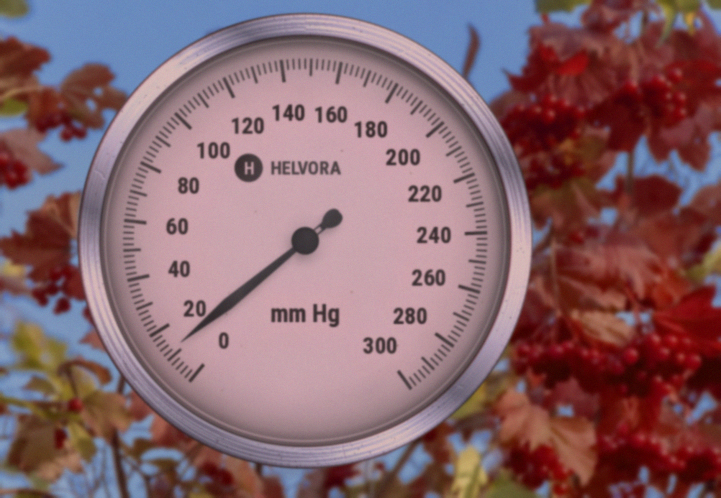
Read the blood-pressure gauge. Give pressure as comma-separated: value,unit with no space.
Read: 12,mmHg
